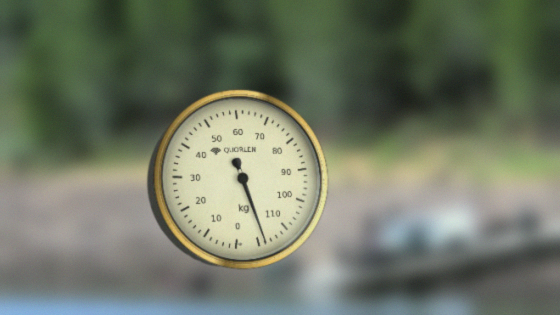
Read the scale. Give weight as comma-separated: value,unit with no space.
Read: 118,kg
